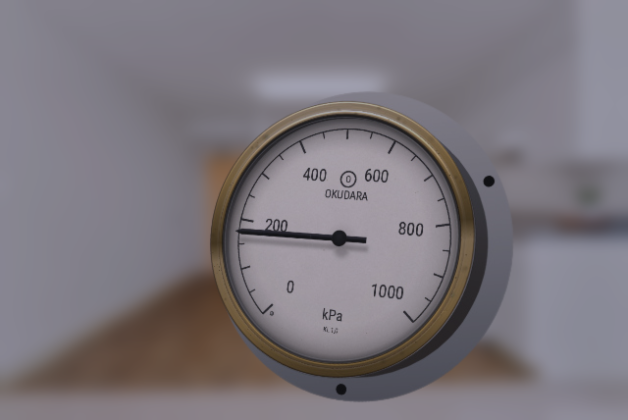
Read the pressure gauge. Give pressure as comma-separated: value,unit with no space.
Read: 175,kPa
